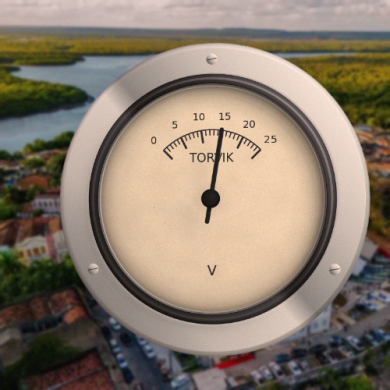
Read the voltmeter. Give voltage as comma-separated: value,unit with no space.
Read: 15,V
